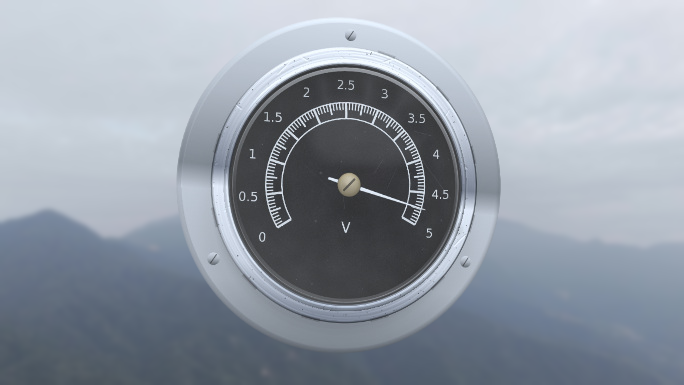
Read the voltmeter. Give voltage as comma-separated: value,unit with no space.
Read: 4.75,V
